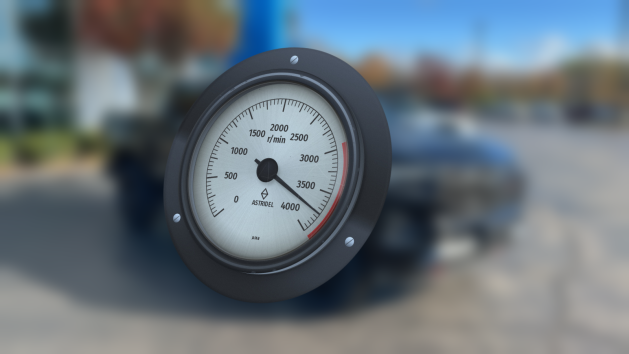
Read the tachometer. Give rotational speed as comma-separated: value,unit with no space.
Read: 3750,rpm
